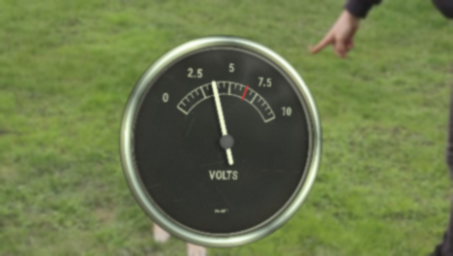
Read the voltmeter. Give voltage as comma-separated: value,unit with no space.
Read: 3.5,V
